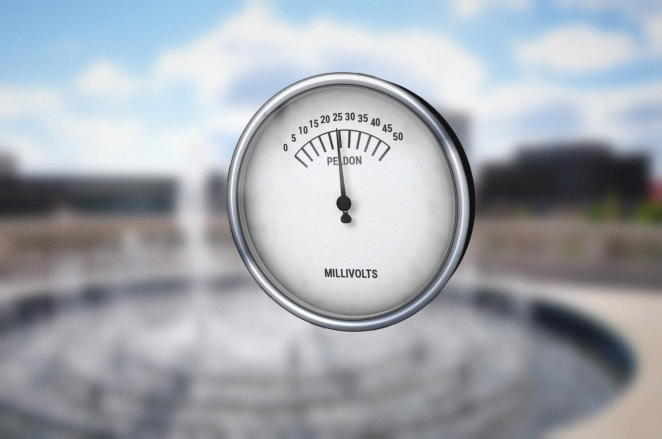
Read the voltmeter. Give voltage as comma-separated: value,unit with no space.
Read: 25,mV
